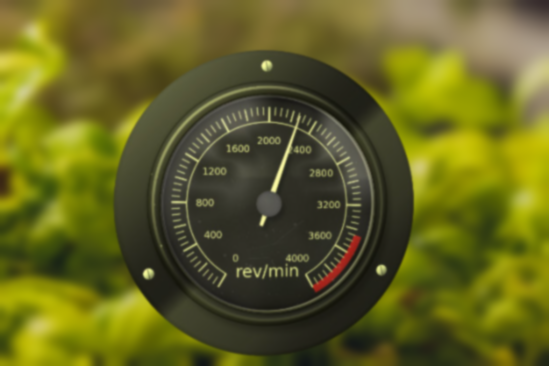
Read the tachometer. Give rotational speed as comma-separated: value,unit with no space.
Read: 2250,rpm
